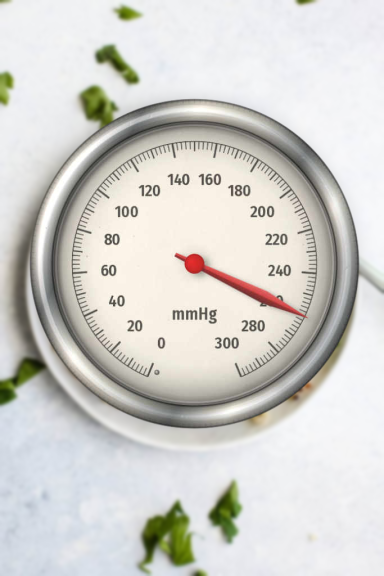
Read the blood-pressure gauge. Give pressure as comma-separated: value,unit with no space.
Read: 260,mmHg
